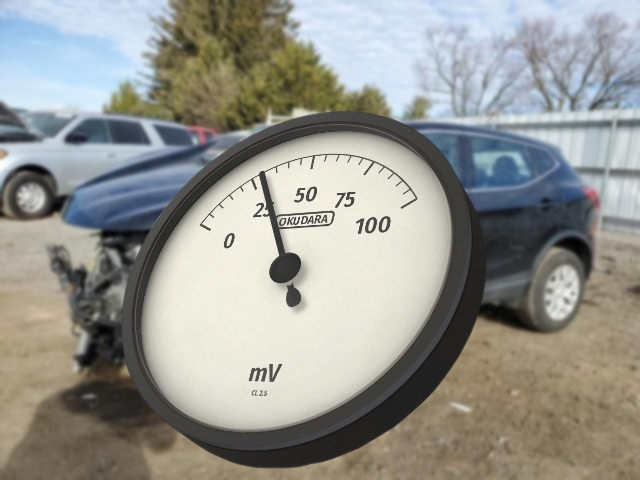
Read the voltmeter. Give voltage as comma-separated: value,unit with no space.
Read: 30,mV
